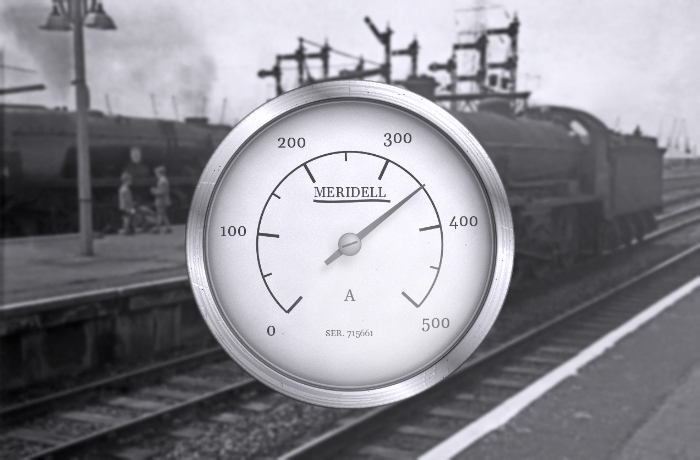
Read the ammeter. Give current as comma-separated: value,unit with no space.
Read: 350,A
